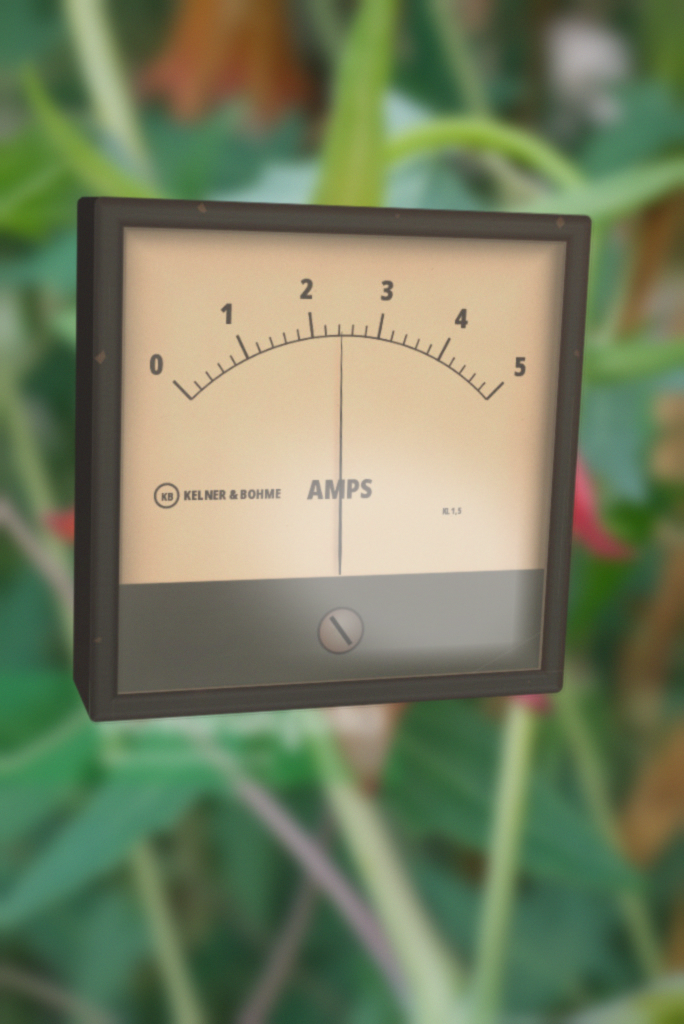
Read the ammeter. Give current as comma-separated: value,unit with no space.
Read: 2.4,A
